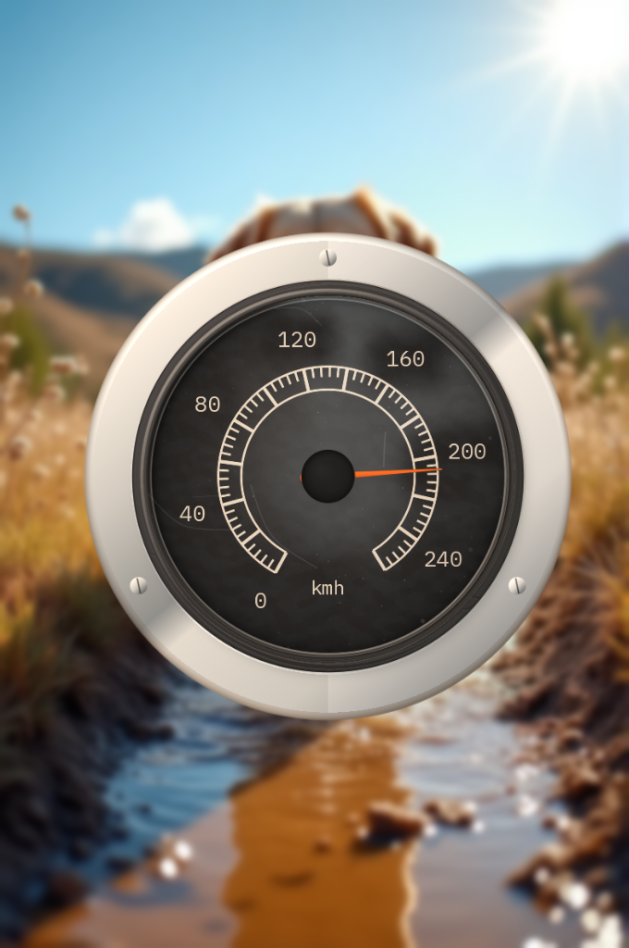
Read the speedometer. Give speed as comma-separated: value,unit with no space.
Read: 206,km/h
